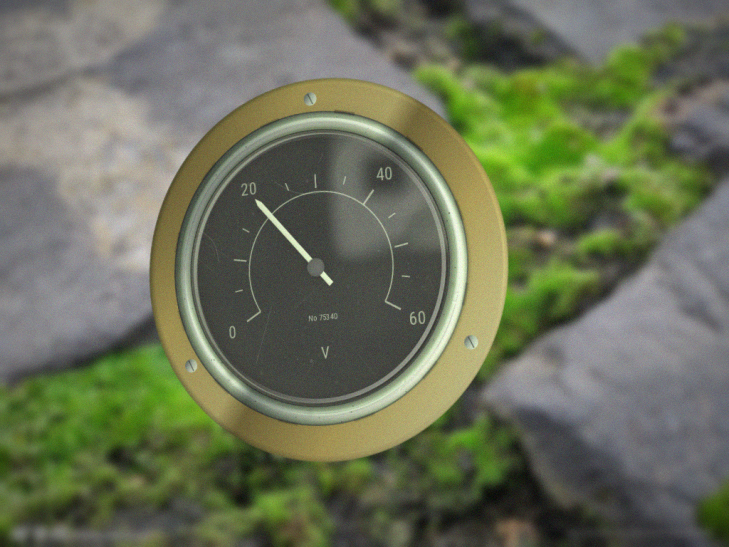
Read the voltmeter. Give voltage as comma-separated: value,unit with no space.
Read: 20,V
